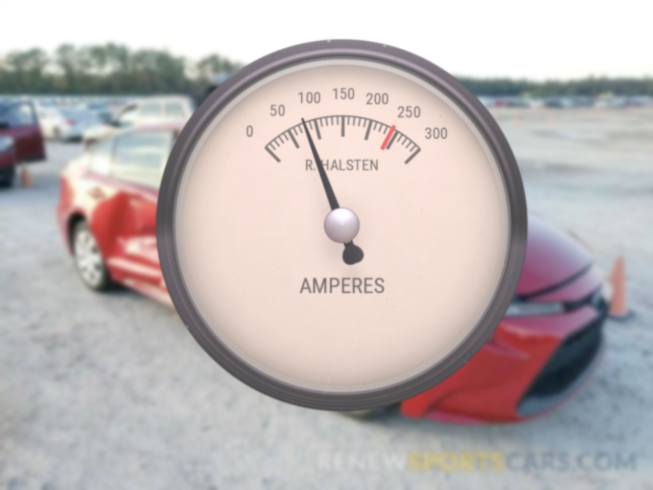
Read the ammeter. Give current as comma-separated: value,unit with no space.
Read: 80,A
